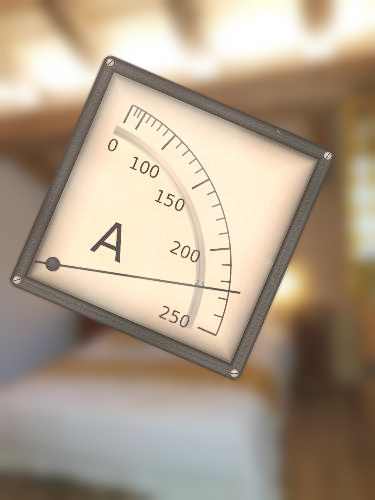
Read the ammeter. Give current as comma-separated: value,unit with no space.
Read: 225,A
